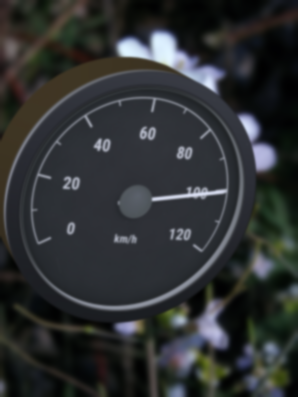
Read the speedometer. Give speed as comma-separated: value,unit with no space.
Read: 100,km/h
